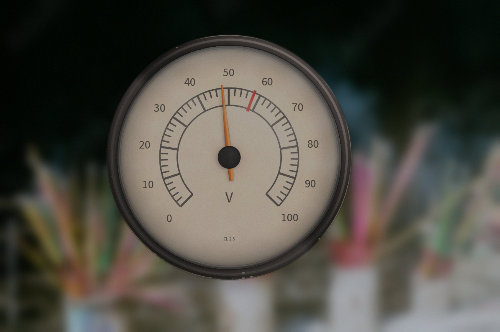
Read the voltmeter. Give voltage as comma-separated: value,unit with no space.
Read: 48,V
